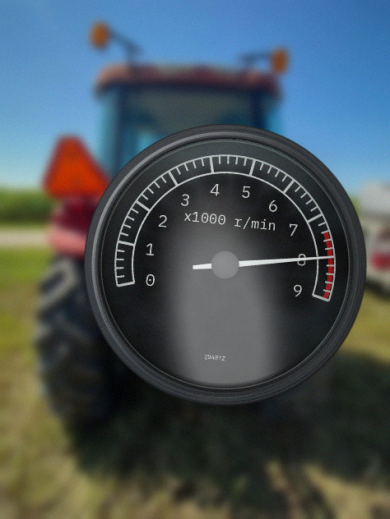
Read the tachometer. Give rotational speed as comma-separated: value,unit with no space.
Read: 8000,rpm
